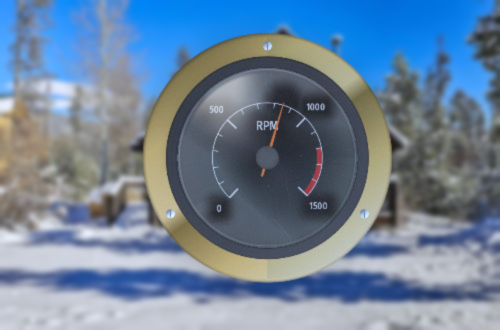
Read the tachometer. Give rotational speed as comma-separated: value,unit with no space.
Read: 850,rpm
